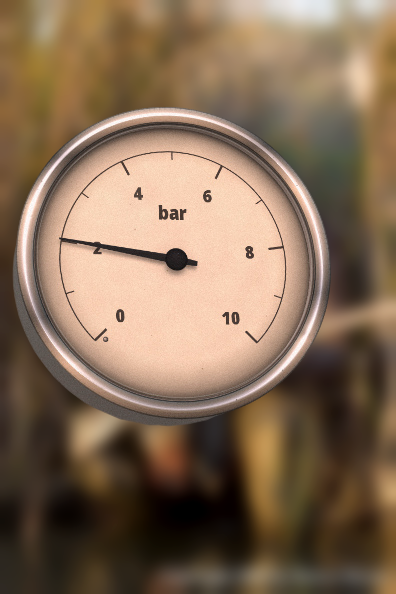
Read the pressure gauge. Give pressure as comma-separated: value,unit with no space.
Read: 2,bar
